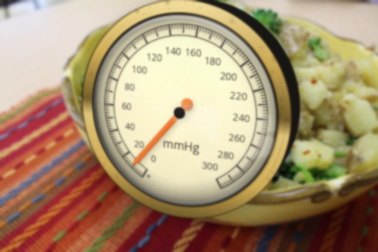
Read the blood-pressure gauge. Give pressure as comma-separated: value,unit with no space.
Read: 10,mmHg
